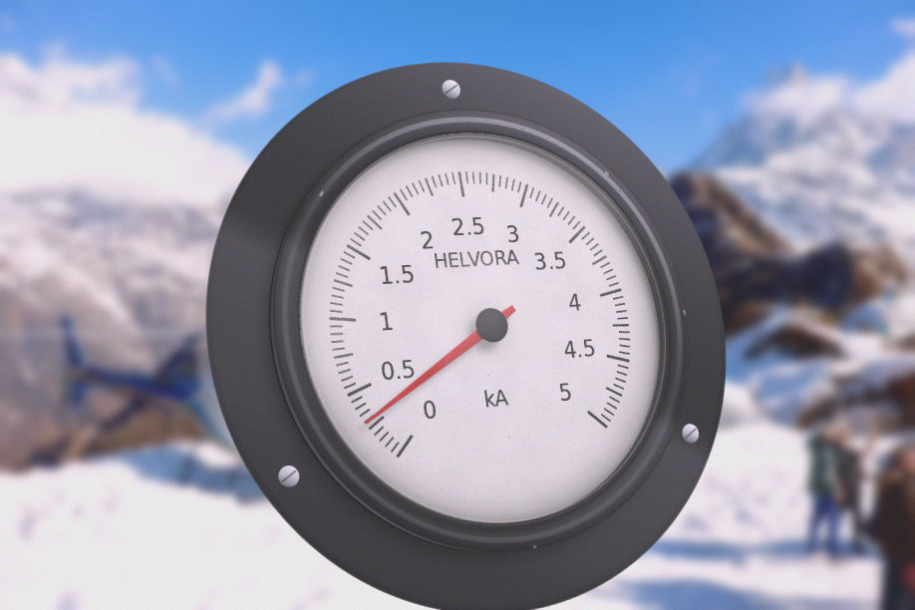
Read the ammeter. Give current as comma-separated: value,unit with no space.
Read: 0.3,kA
